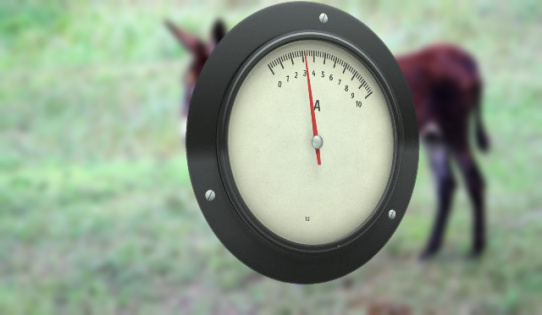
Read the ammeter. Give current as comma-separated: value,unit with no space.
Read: 3,A
